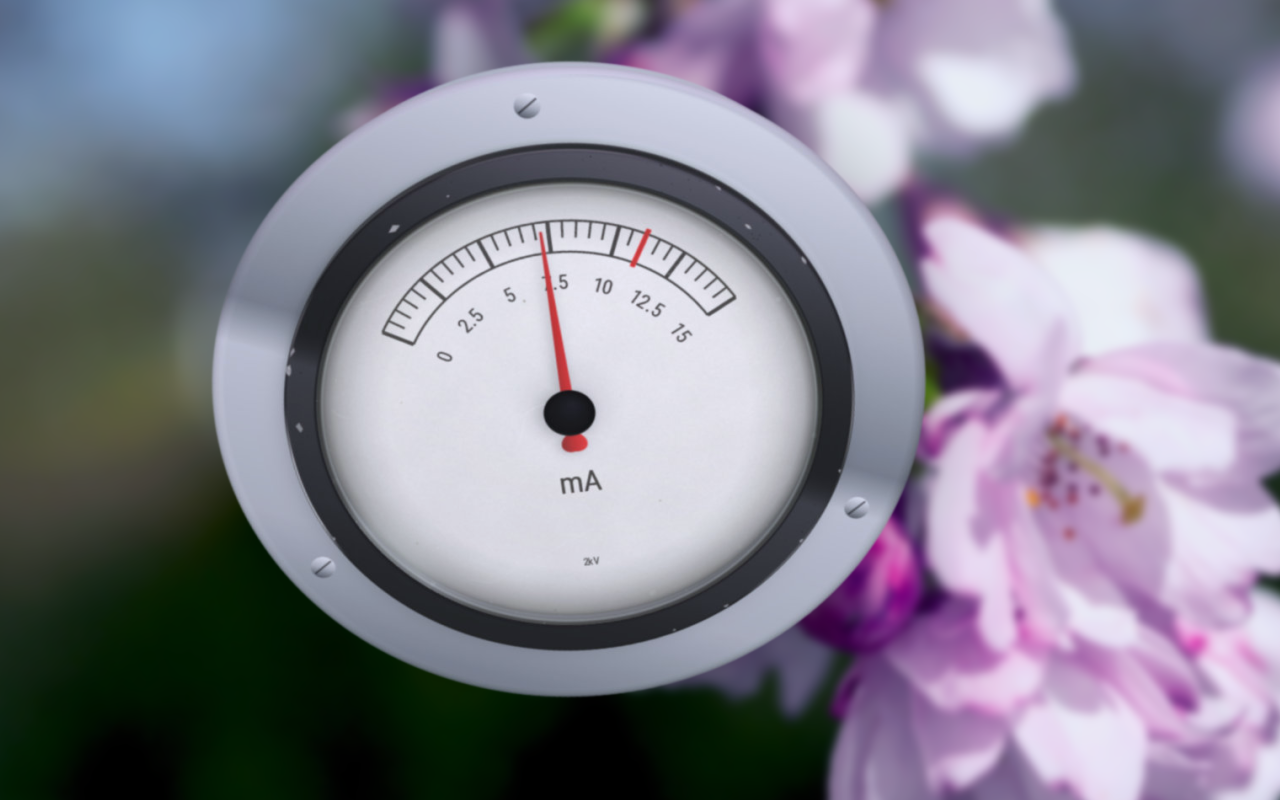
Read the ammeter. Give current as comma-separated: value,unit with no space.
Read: 7.25,mA
